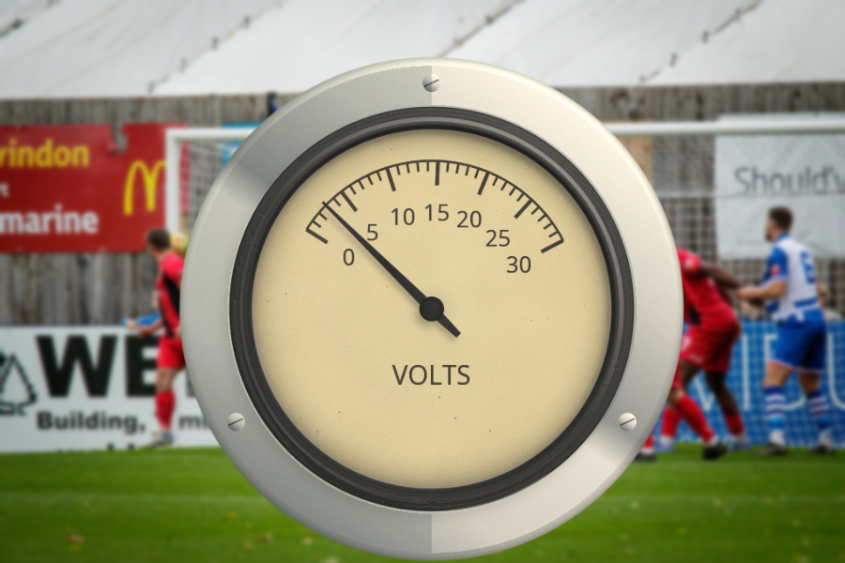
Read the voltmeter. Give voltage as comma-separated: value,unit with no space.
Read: 3,V
